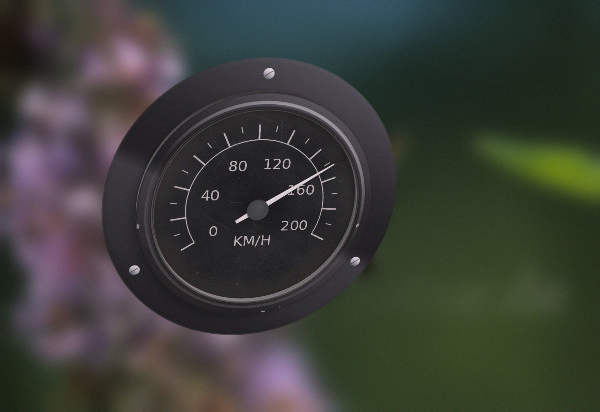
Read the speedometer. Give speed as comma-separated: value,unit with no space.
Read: 150,km/h
